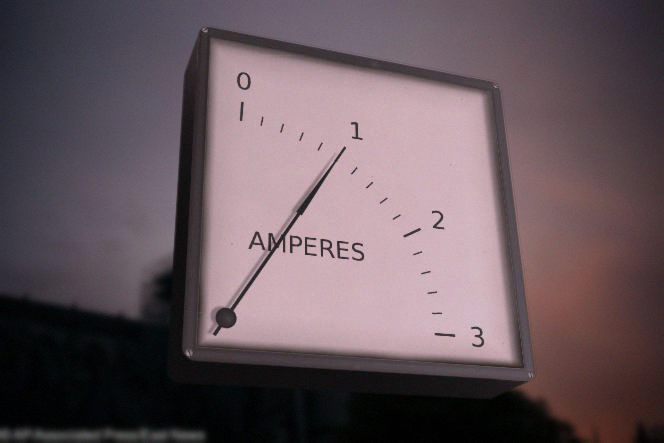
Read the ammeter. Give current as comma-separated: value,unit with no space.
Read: 1,A
